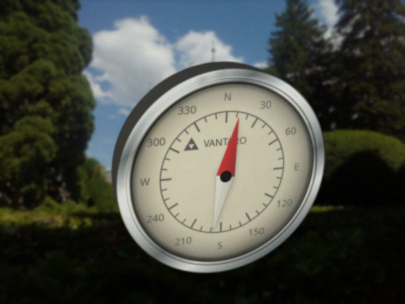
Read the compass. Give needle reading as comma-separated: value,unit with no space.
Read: 10,°
